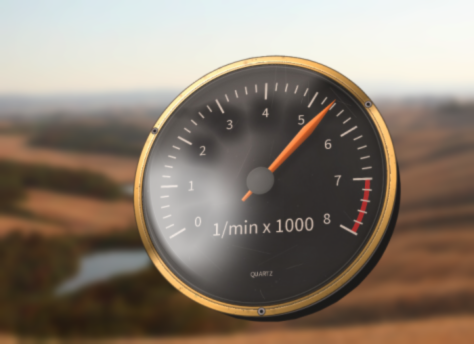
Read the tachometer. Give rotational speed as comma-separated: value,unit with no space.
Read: 5400,rpm
